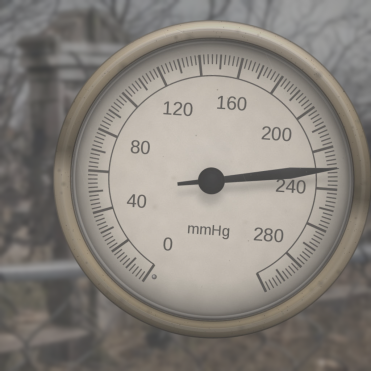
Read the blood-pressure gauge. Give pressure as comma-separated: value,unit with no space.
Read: 230,mmHg
